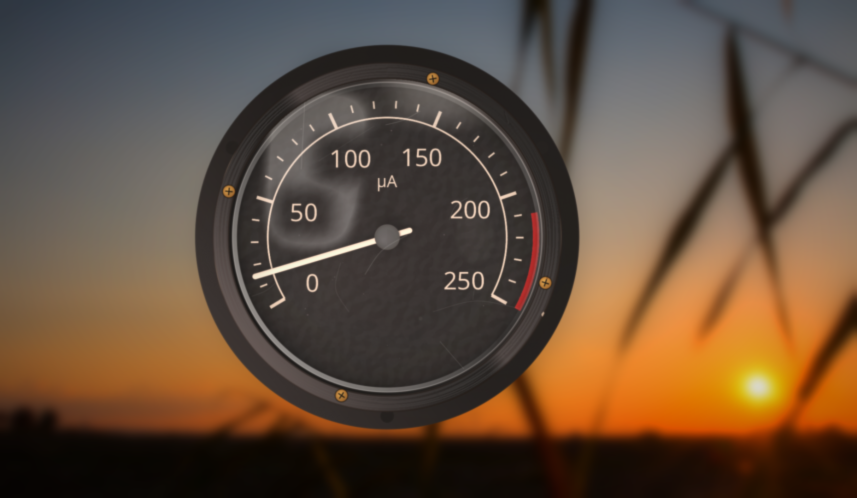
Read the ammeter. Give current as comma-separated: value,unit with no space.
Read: 15,µA
